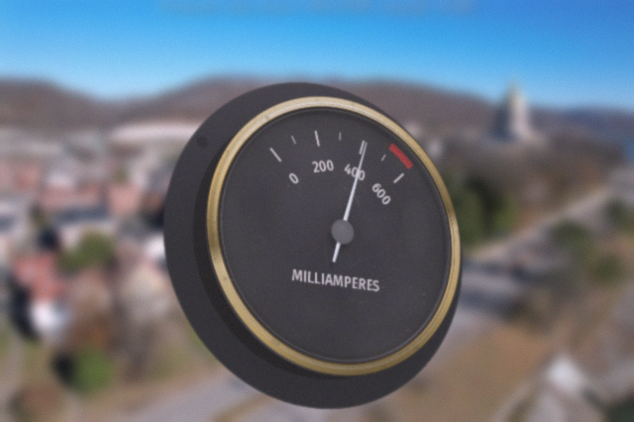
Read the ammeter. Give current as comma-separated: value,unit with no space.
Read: 400,mA
